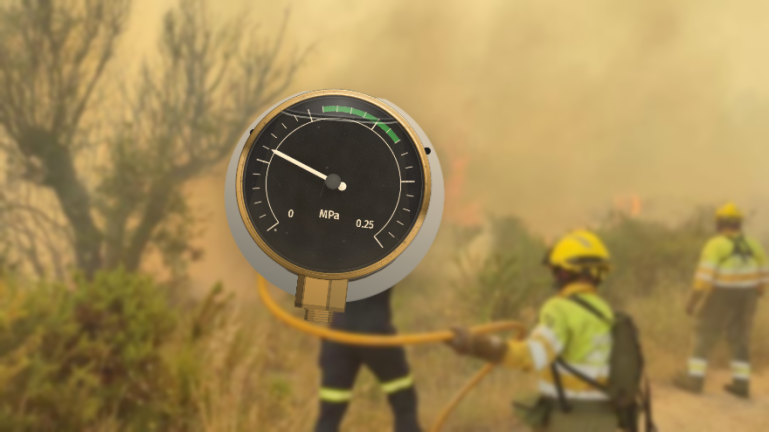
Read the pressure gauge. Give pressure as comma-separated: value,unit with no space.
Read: 0.06,MPa
